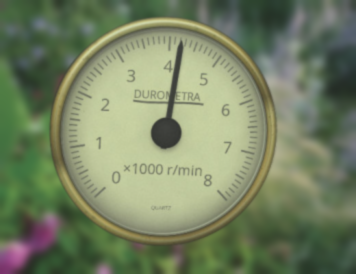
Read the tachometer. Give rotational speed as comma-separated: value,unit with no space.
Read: 4200,rpm
